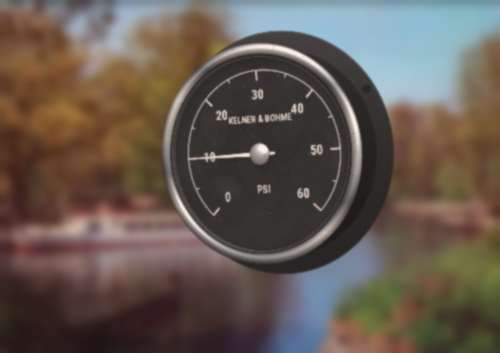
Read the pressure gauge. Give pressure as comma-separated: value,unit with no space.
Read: 10,psi
